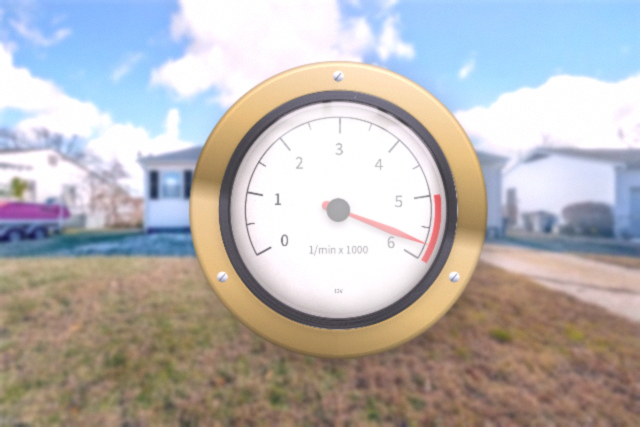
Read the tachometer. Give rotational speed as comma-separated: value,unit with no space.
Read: 5750,rpm
